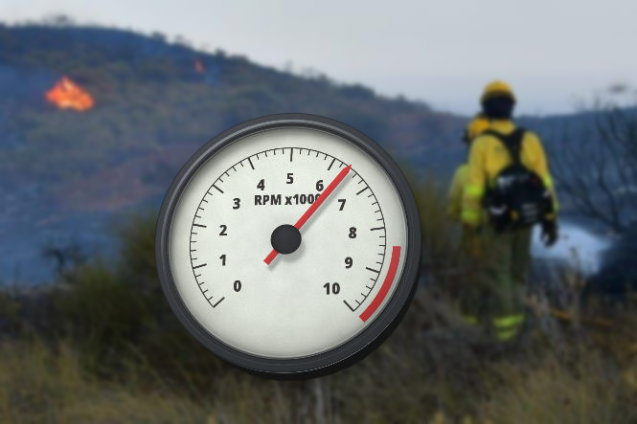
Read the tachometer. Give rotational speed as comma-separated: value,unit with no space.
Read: 6400,rpm
